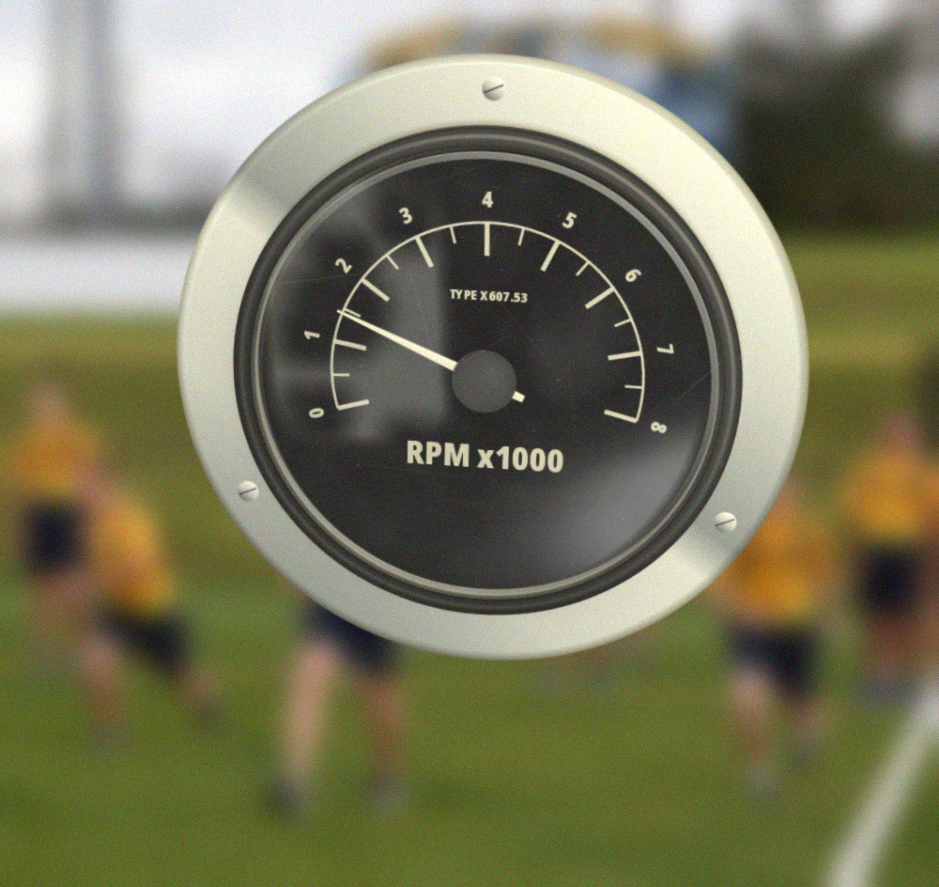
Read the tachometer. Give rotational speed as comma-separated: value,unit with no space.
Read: 1500,rpm
